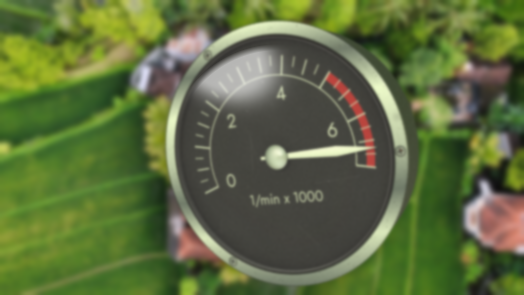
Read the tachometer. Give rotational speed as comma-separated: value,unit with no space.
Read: 6625,rpm
